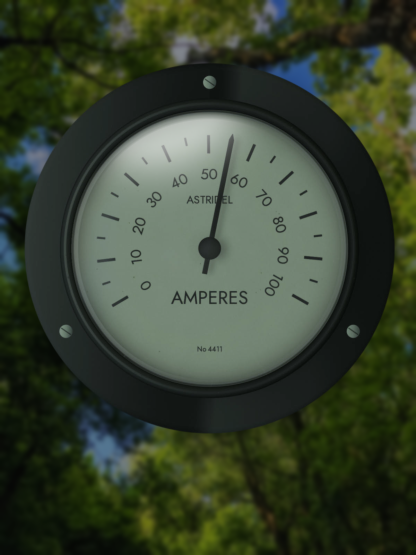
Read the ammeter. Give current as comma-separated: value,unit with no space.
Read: 55,A
